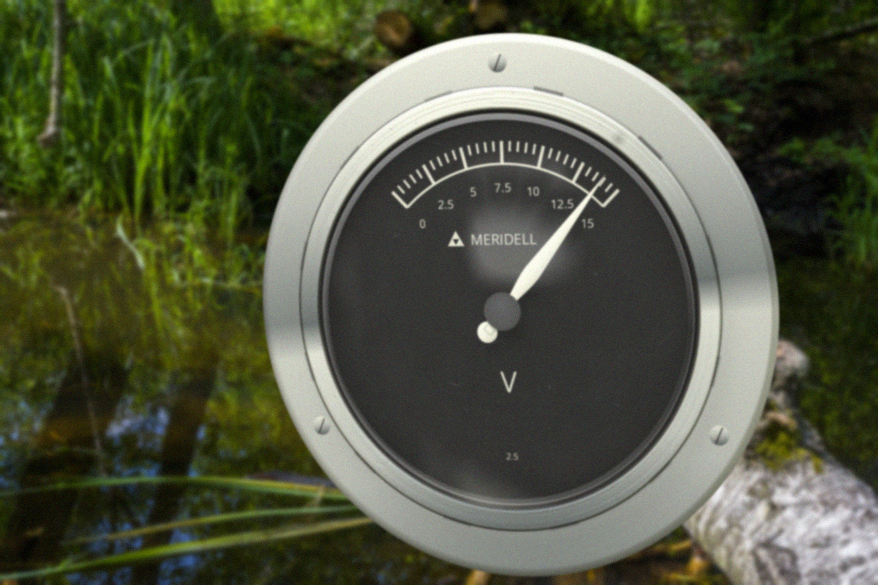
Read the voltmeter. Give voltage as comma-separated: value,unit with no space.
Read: 14,V
